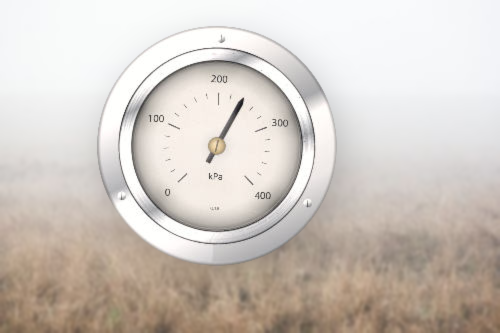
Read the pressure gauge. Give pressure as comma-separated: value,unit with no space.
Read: 240,kPa
